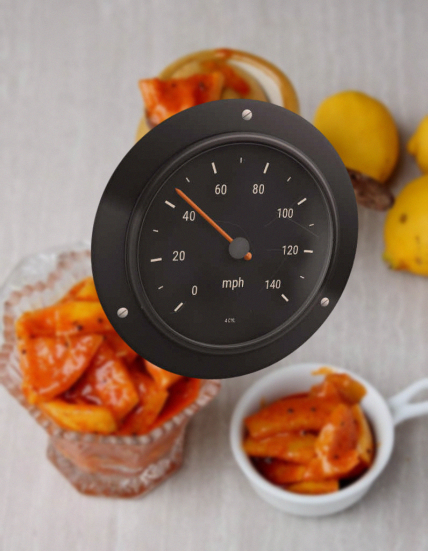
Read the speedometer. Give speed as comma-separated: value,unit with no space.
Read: 45,mph
